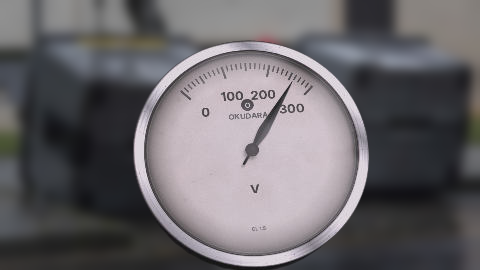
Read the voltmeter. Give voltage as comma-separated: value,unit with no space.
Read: 260,V
